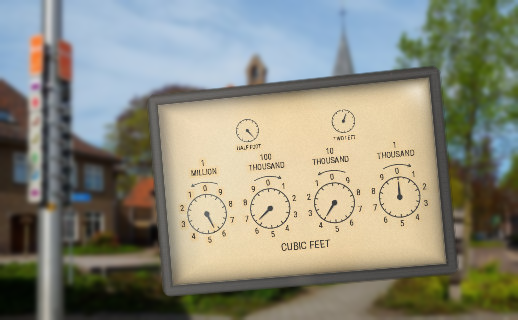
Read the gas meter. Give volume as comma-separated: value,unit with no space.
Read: 564000,ft³
